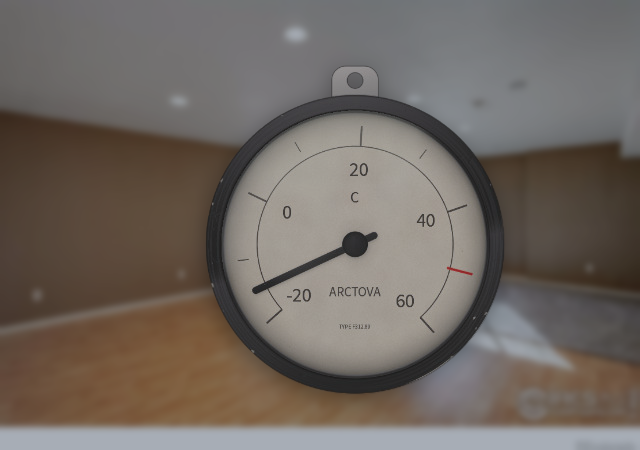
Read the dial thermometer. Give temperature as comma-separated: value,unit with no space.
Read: -15,°C
